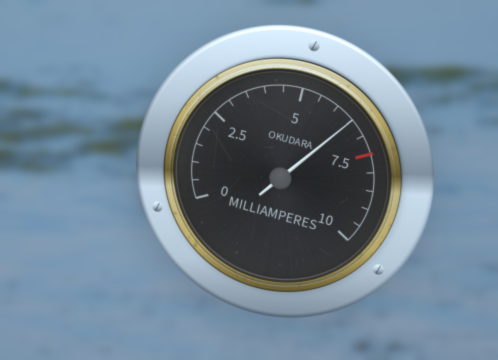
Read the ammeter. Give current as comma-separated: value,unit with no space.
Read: 6.5,mA
